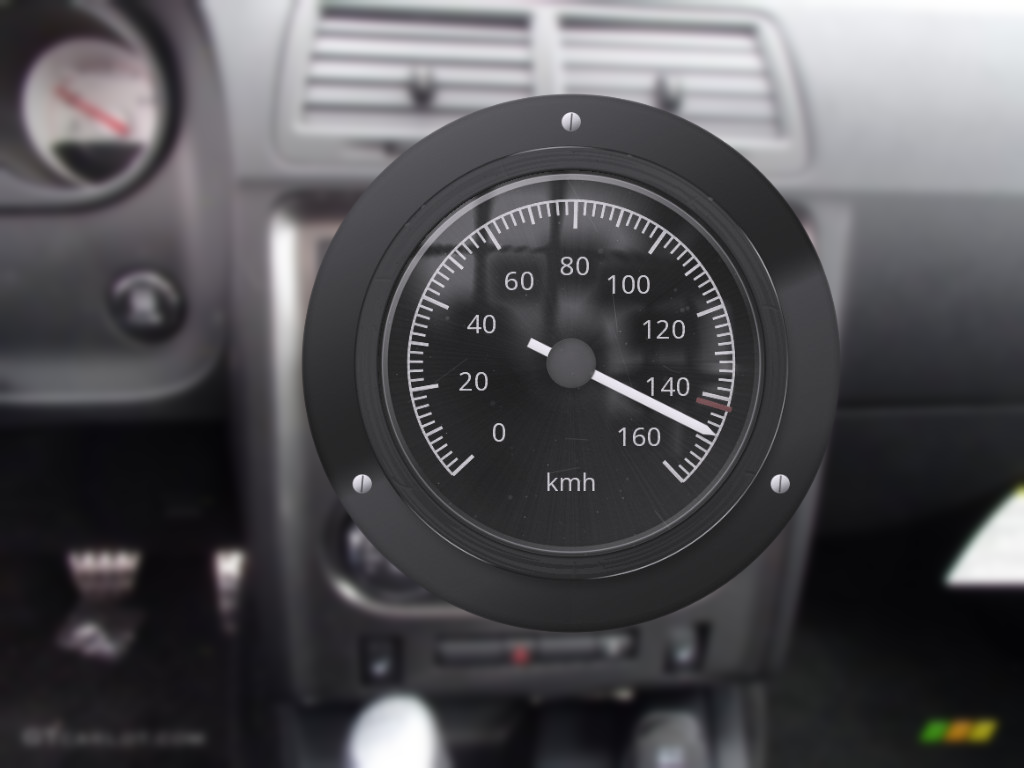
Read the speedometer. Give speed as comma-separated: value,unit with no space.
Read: 148,km/h
